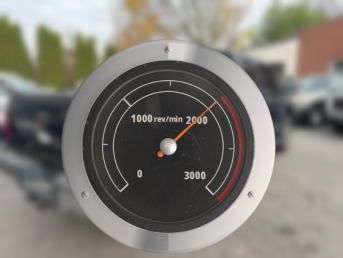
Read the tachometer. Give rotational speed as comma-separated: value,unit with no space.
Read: 2000,rpm
